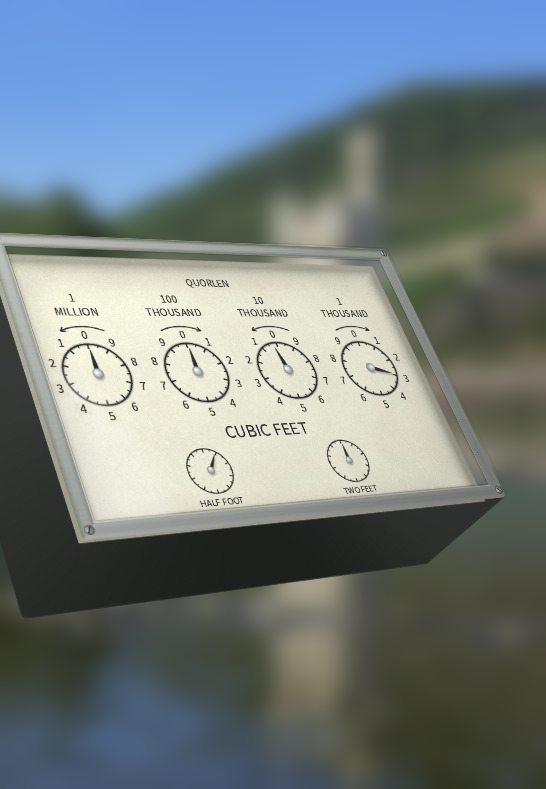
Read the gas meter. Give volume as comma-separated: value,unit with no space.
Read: 300,ft³
